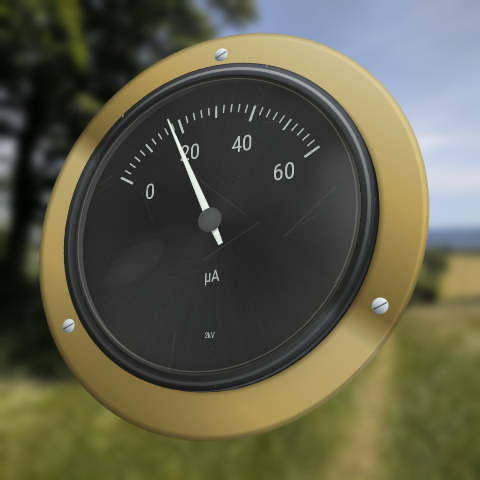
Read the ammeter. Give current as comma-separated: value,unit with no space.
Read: 18,µA
